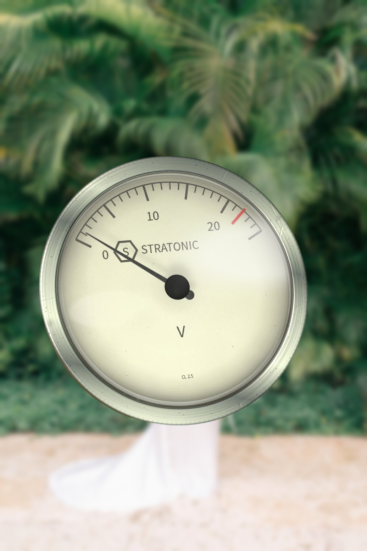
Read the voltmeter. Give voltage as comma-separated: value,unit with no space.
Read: 1,V
